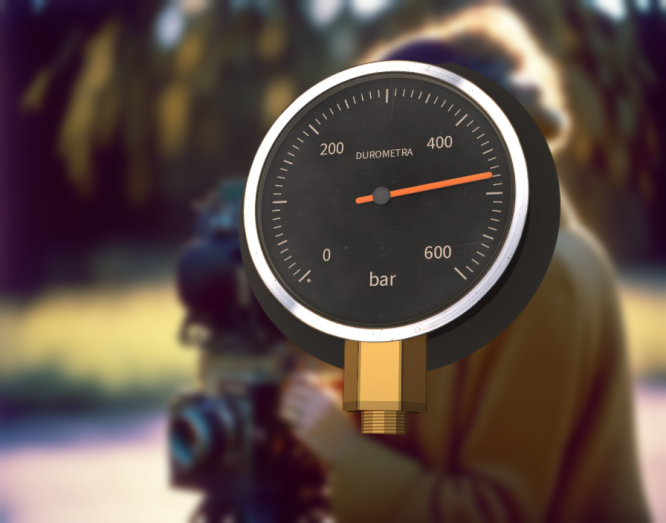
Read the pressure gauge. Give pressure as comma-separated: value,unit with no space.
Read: 480,bar
